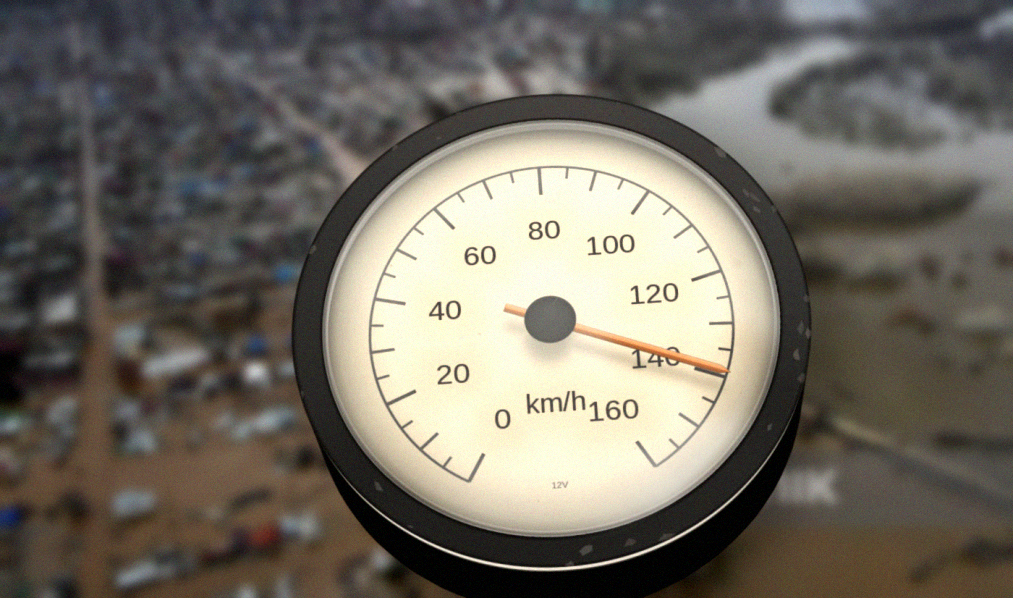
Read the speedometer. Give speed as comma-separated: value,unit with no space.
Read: 140,km/h
